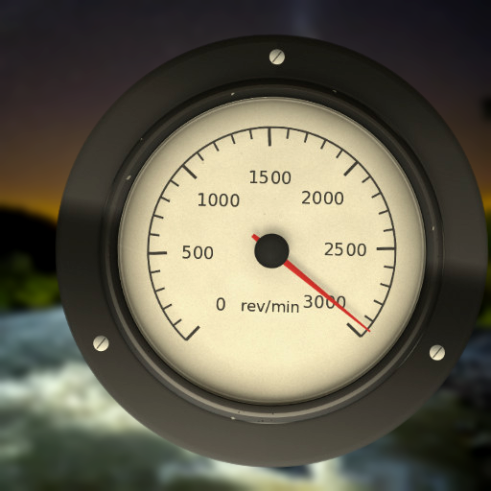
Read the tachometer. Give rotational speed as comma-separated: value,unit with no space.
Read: 2950,rpm
